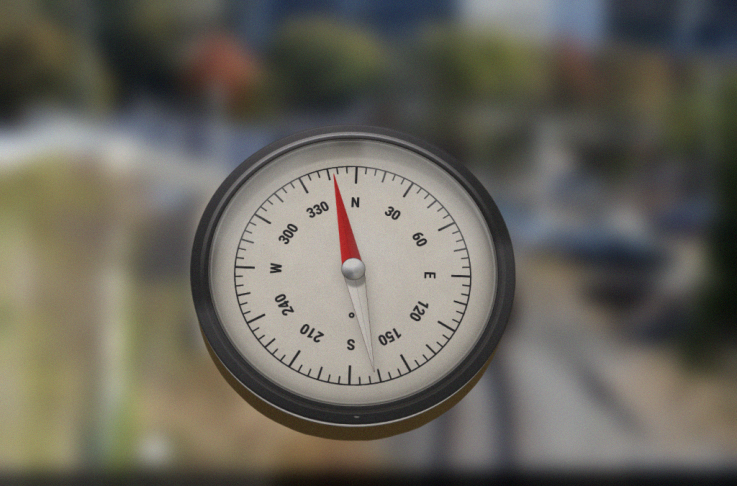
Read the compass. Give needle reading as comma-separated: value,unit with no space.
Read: 347.5,°
